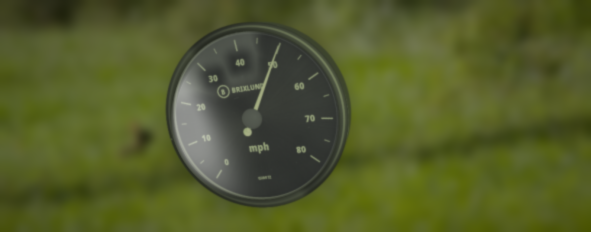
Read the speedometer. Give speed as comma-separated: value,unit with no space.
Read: 50,mph
